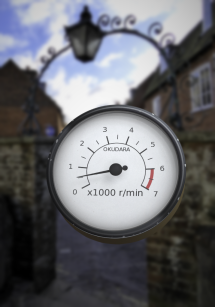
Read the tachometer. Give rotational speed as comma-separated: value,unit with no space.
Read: 500,rpm
